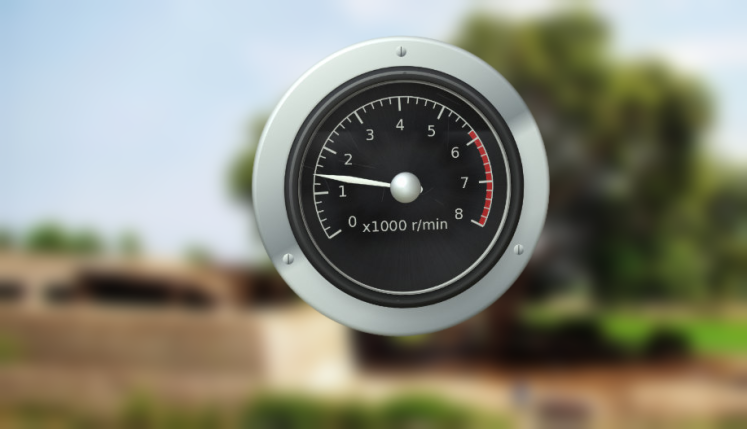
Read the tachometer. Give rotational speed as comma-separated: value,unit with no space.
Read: 1400,rpm
